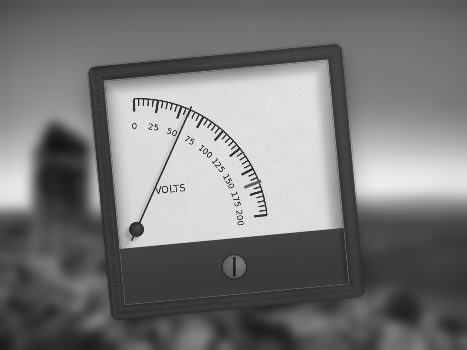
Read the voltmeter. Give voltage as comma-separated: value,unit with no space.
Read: 60,V
